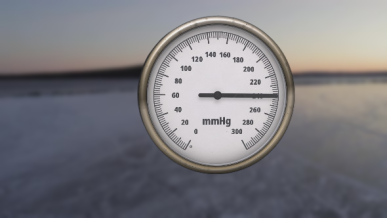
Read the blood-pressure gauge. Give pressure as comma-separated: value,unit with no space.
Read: 240,mmHg
